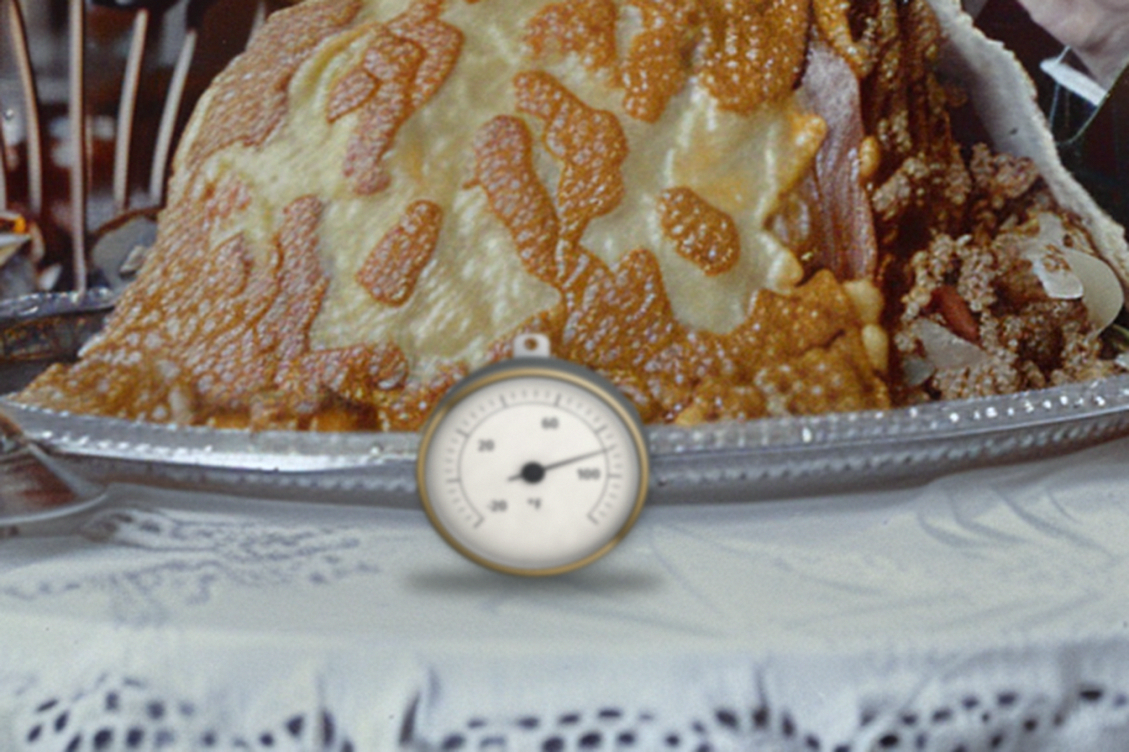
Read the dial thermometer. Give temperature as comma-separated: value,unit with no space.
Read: 88,°F
